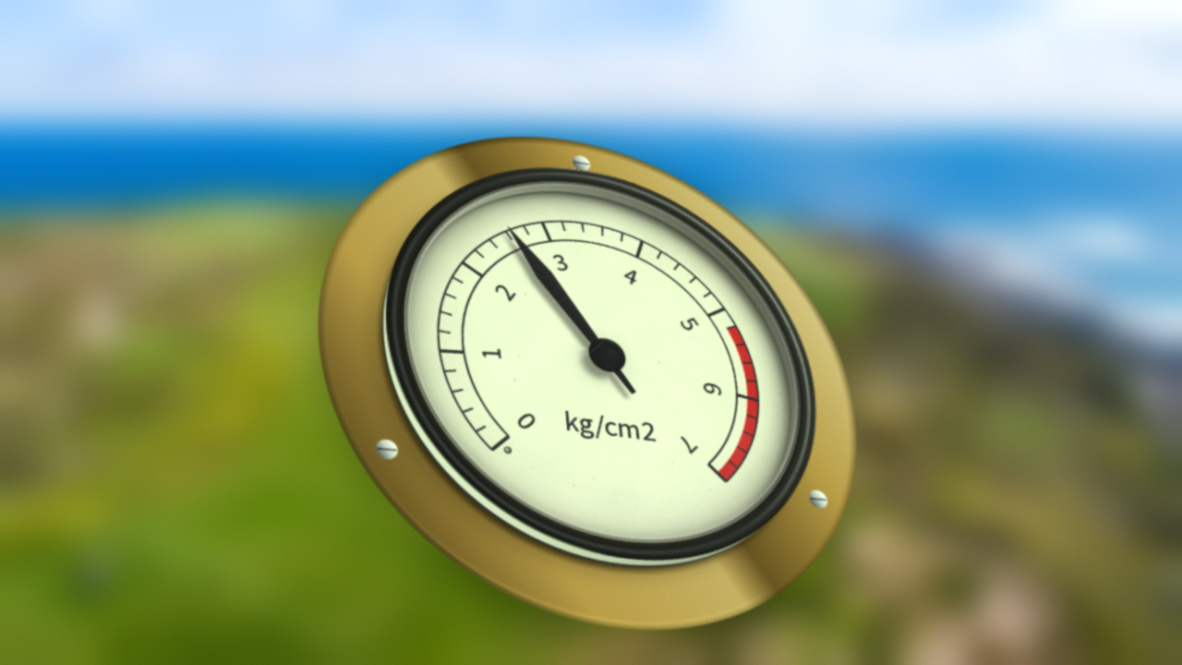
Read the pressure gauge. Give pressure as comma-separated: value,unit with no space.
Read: 2.6,kg/cm²
